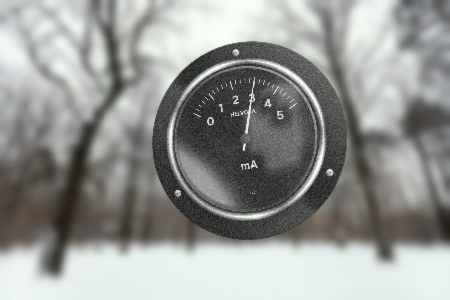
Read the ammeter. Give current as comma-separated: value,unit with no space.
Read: 3,mA
